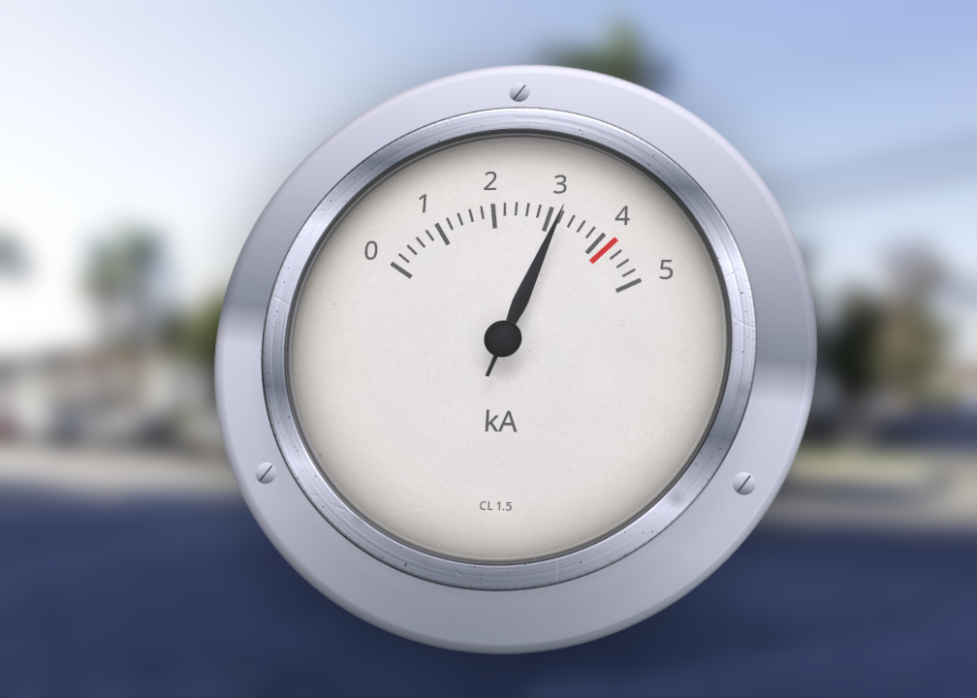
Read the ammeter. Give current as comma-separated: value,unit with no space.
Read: 3.2,kA
